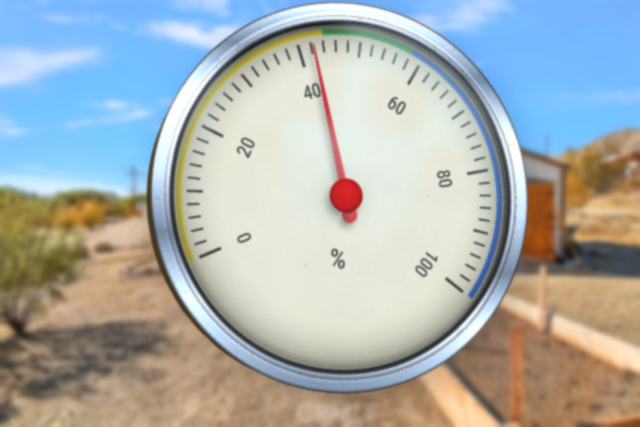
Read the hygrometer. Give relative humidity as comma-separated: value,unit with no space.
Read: 42,%
